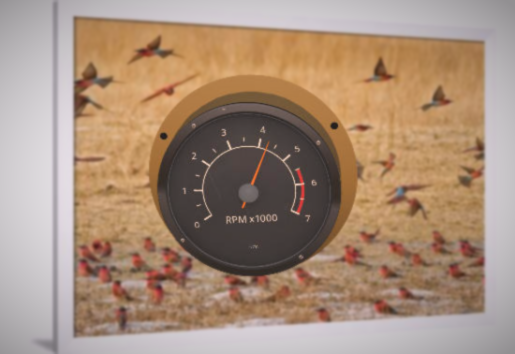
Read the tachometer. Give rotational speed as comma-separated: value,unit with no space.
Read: 4250,rpm
